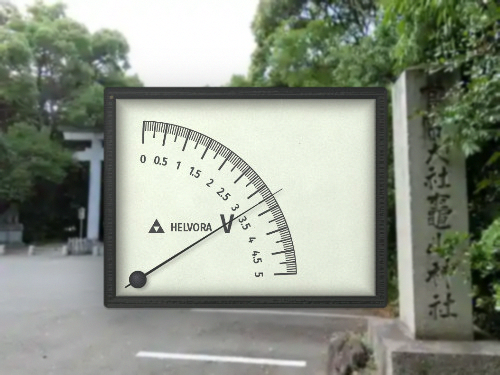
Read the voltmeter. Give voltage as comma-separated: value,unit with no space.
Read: 3.25,V
